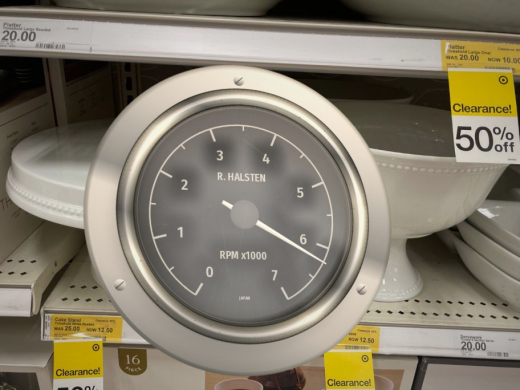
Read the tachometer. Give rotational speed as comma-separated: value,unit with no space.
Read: 6250,rpm
